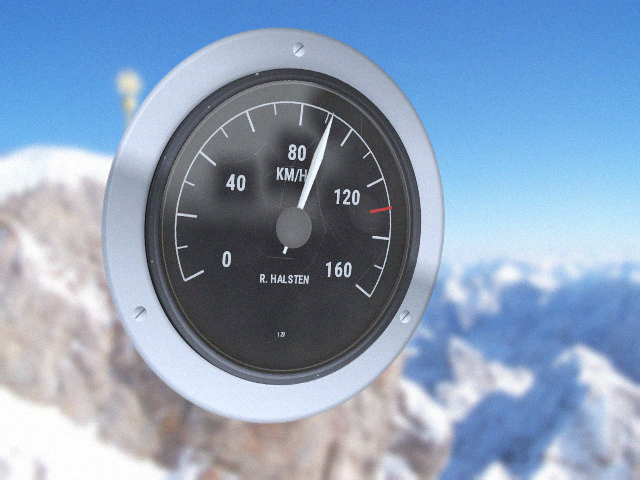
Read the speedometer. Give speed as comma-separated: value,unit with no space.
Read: 90,km/h
